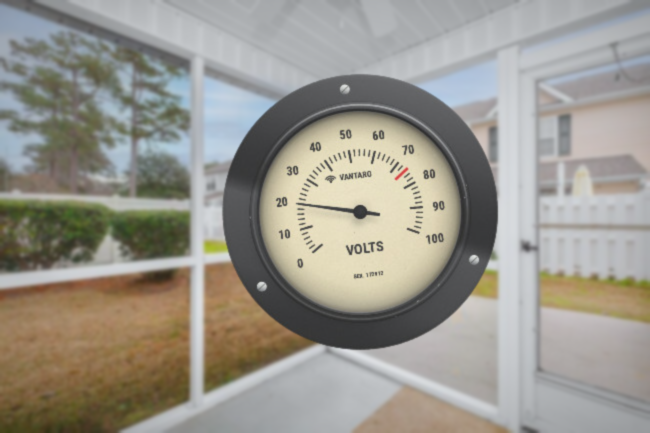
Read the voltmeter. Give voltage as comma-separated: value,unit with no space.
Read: 20,V
